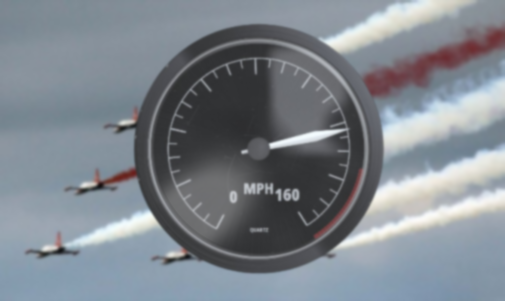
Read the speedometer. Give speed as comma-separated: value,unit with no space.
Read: 122.5,mph
